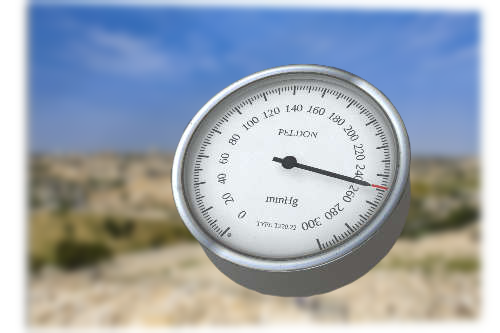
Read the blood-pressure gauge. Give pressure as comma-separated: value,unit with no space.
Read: 250,mmHg
